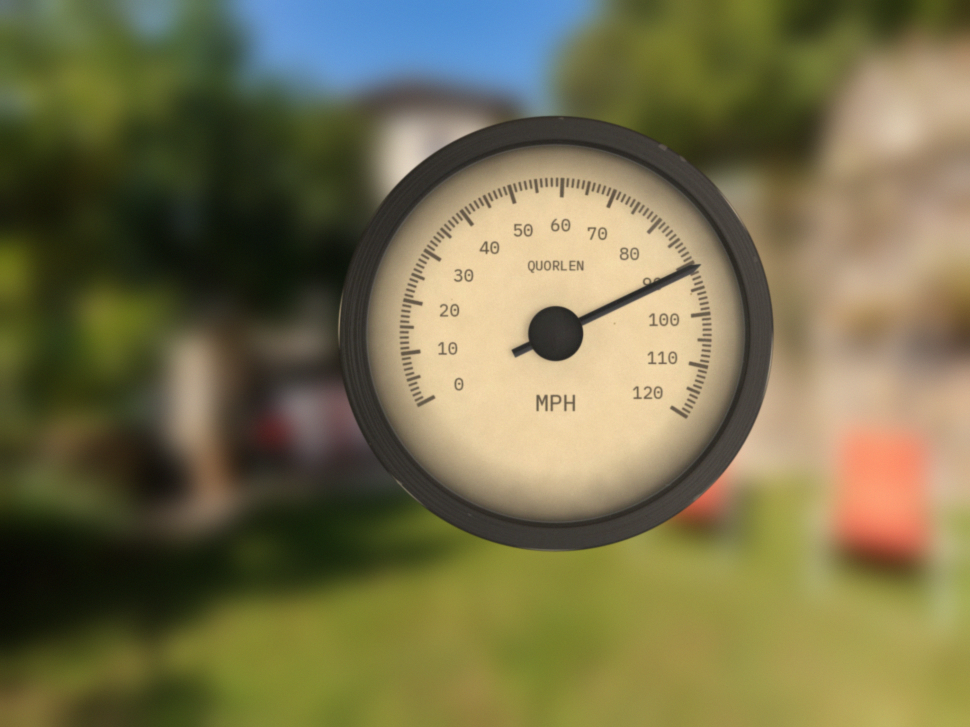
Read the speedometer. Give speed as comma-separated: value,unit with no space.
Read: 91,mph
